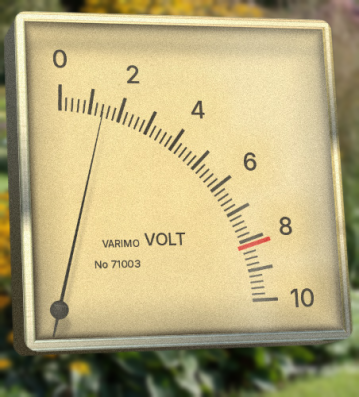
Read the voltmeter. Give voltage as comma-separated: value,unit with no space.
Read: 1.4,V
